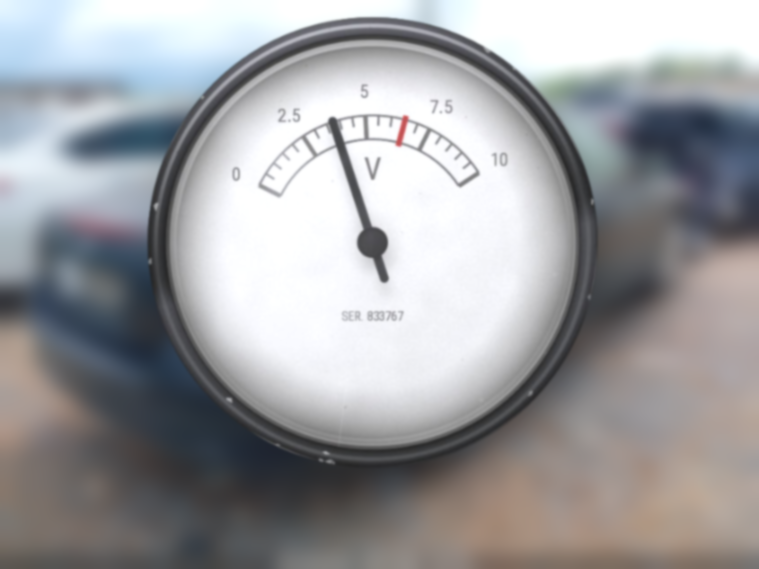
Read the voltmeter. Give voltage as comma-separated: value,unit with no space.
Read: 3.75,V
